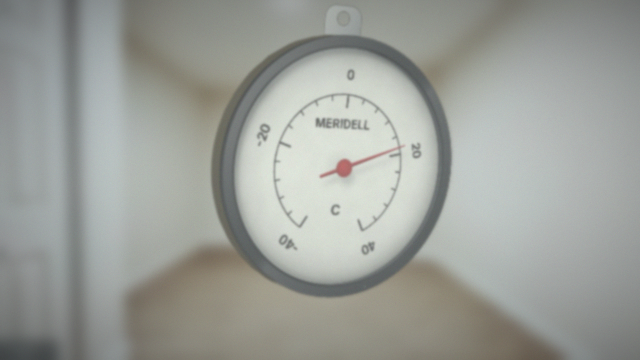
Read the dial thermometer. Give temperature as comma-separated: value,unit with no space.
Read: 18,°C
